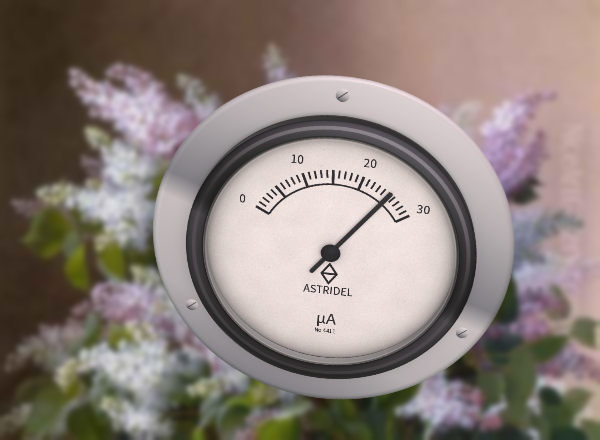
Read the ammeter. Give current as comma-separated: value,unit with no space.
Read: 25,µA
